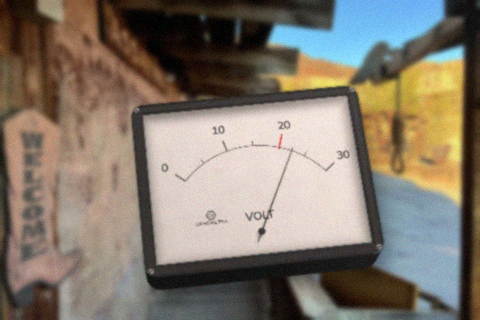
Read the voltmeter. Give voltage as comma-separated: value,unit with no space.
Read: 22.5,V
